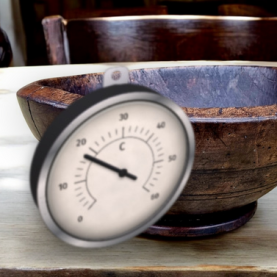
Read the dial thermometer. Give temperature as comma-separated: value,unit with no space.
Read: 18,°C
